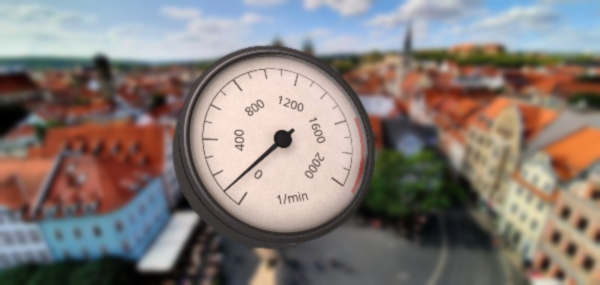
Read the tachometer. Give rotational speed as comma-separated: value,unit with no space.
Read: 100,rpm
